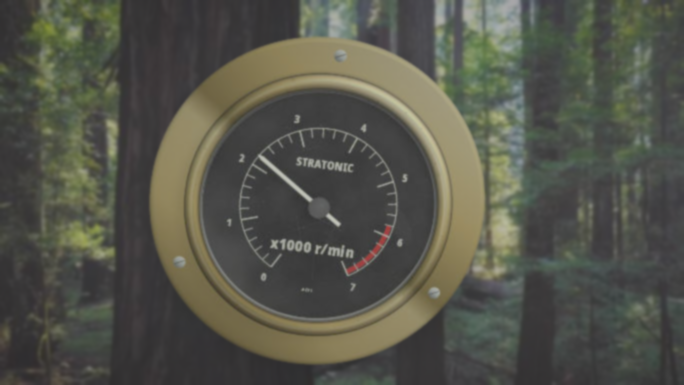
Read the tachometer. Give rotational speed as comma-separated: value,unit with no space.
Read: 2200,rpm
